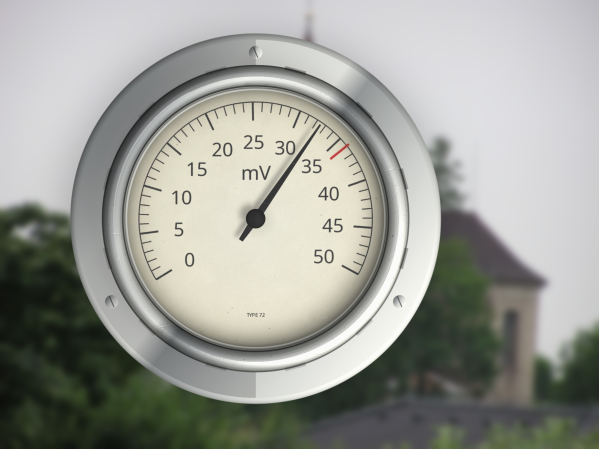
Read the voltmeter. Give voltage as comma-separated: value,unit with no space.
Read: 32.5,mV
